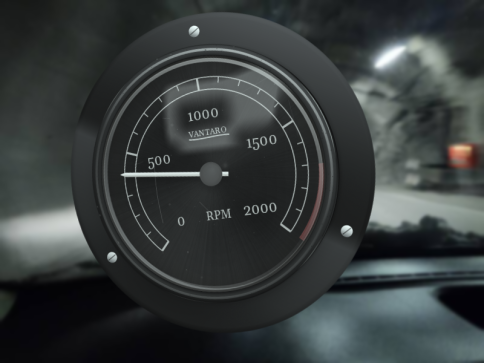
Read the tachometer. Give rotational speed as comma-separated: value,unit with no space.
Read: 400,rpm
